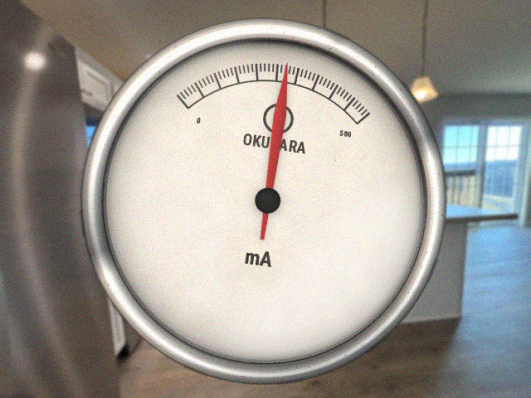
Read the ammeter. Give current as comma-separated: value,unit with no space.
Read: 270,mA
